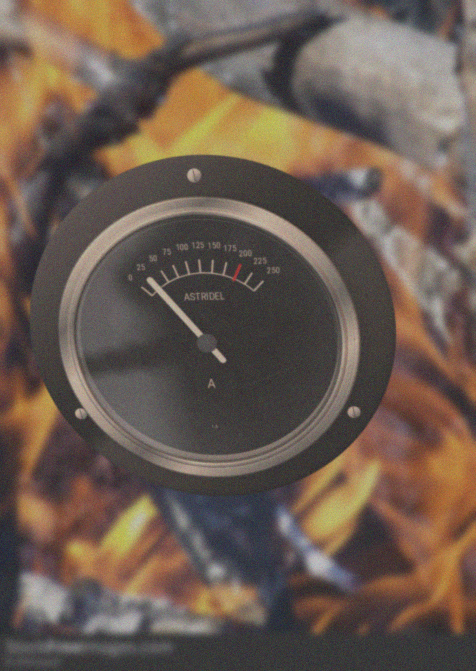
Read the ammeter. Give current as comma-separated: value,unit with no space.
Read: 25,A
